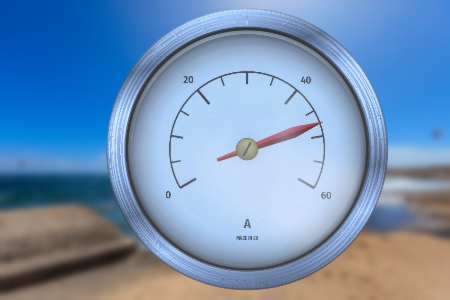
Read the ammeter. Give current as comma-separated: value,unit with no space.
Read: 47.5,A
